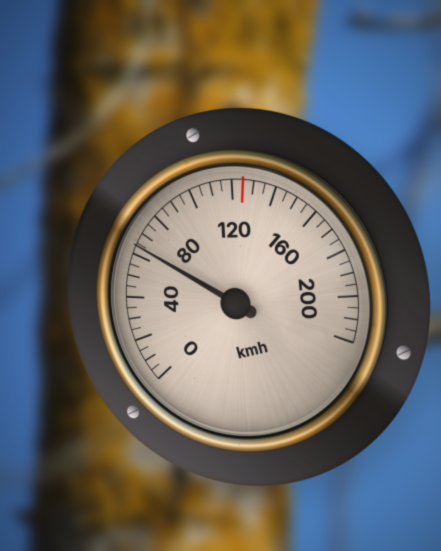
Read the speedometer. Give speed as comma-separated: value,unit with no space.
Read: 65,km/h
